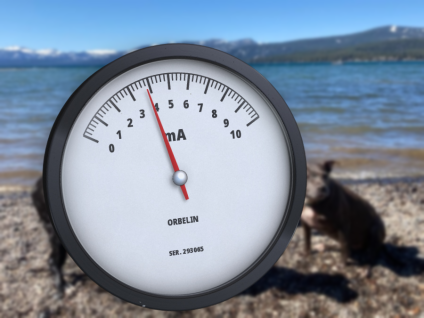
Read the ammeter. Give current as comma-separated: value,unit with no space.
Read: 3.8,mA
